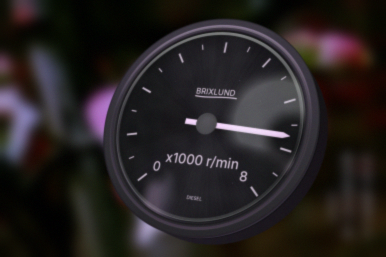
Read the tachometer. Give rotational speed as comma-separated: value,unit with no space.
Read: 6750,rpm
